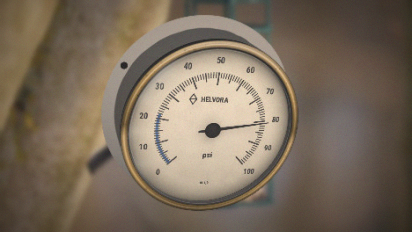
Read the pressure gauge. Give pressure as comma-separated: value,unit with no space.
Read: 80,psi
